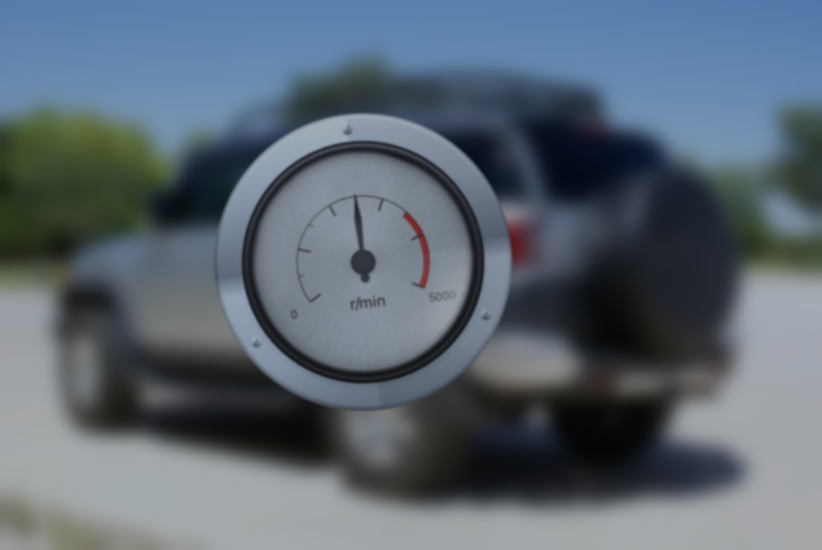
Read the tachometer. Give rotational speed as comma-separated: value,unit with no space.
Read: 2500,rpm
